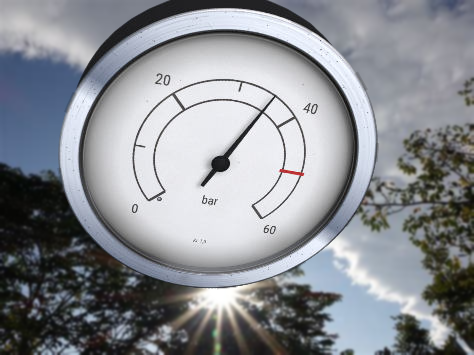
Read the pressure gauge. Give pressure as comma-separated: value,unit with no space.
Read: 35,bar
